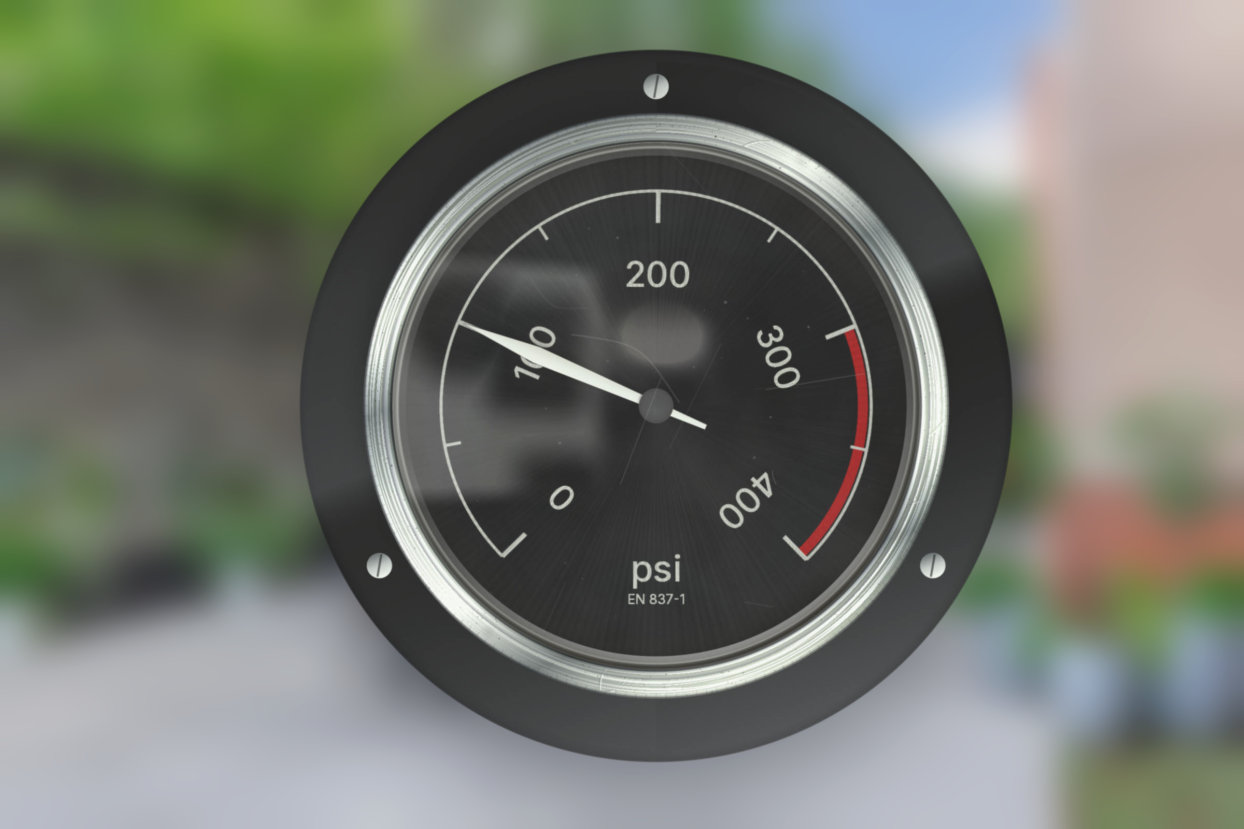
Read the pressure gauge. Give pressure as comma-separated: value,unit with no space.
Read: 100,psi
